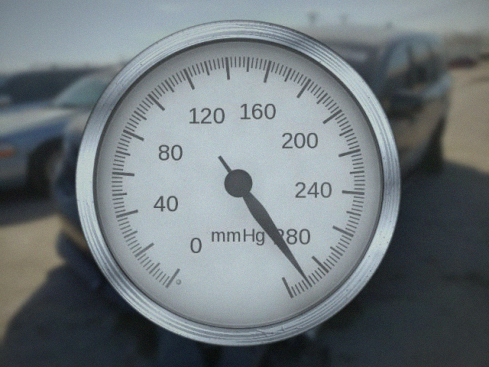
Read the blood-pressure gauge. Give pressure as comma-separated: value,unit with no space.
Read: 290,mmHg
